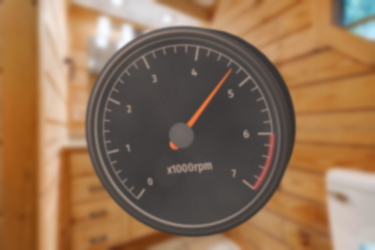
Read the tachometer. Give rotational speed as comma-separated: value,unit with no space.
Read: 4700,rpm
